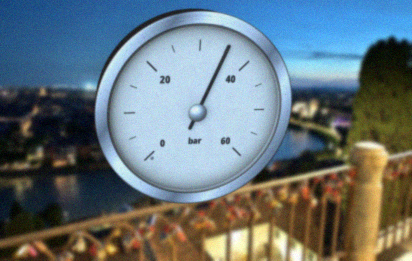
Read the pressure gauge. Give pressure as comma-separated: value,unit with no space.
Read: 35,bar
